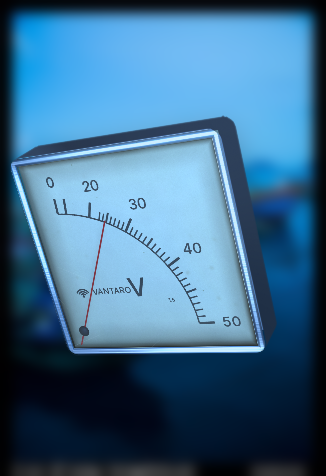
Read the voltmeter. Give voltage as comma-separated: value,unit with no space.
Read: 25,V
